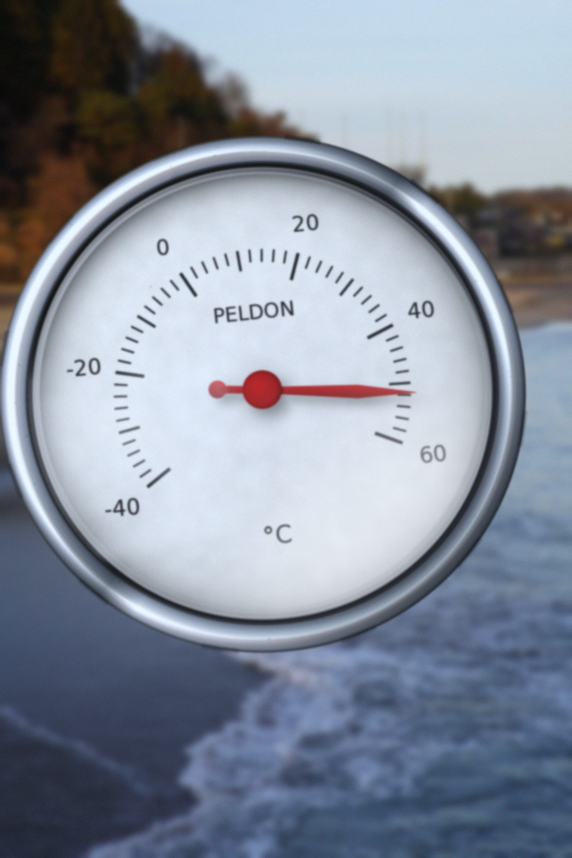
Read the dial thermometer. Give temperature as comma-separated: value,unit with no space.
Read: 52,°C
